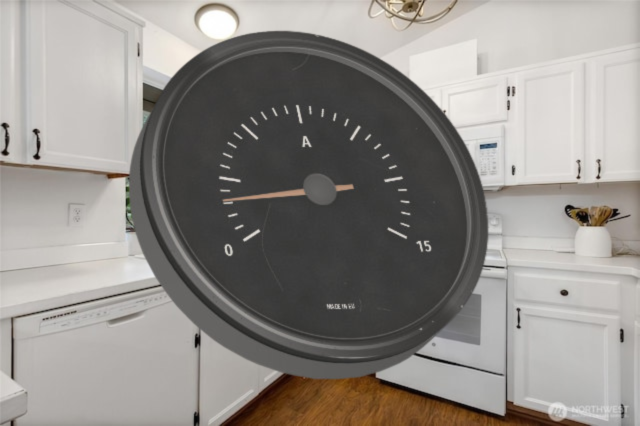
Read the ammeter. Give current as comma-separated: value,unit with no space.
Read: 1.5,A
